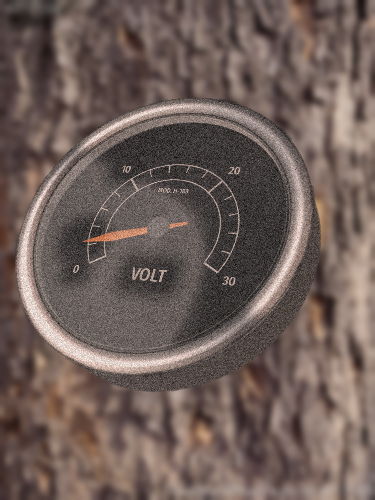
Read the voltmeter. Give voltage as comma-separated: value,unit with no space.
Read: 2,V
